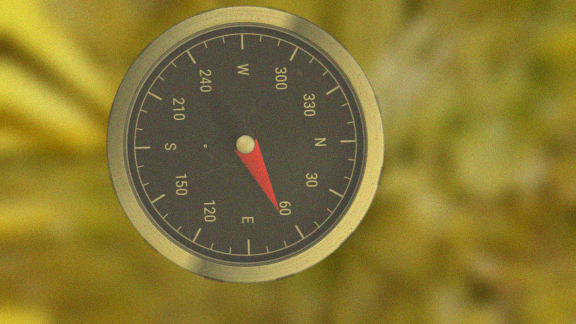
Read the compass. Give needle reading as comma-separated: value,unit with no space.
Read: 65,°
